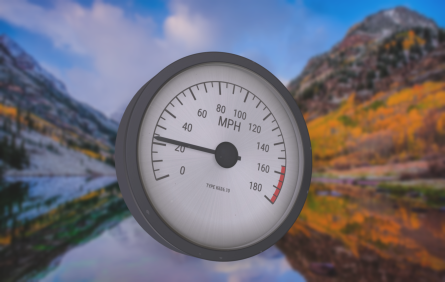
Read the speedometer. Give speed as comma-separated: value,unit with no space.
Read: 22.5,mph
